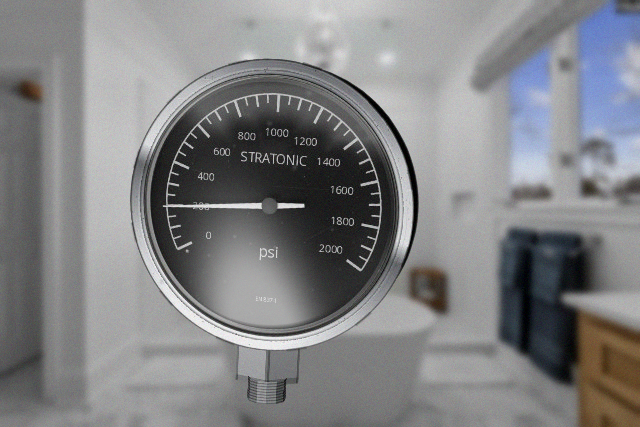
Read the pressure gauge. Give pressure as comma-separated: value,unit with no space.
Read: 200,psi
